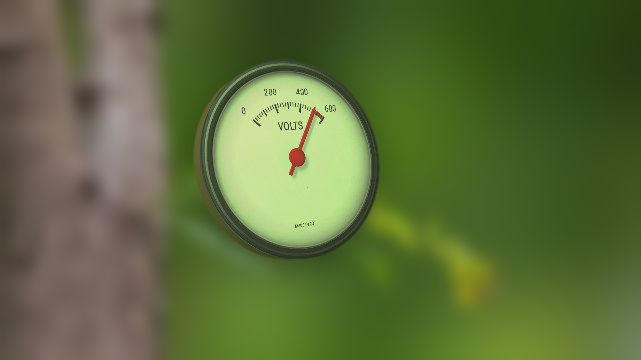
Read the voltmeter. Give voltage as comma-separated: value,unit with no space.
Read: 500,V
